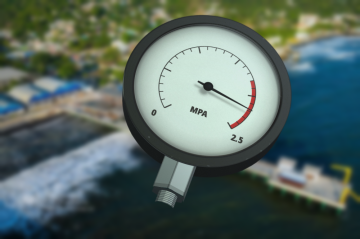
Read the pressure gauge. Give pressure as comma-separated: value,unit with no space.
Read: 2.2,MPa
